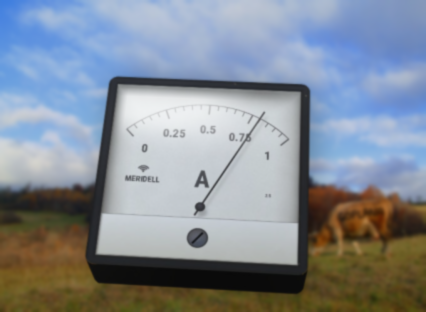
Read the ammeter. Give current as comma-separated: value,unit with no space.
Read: 0.8,A
